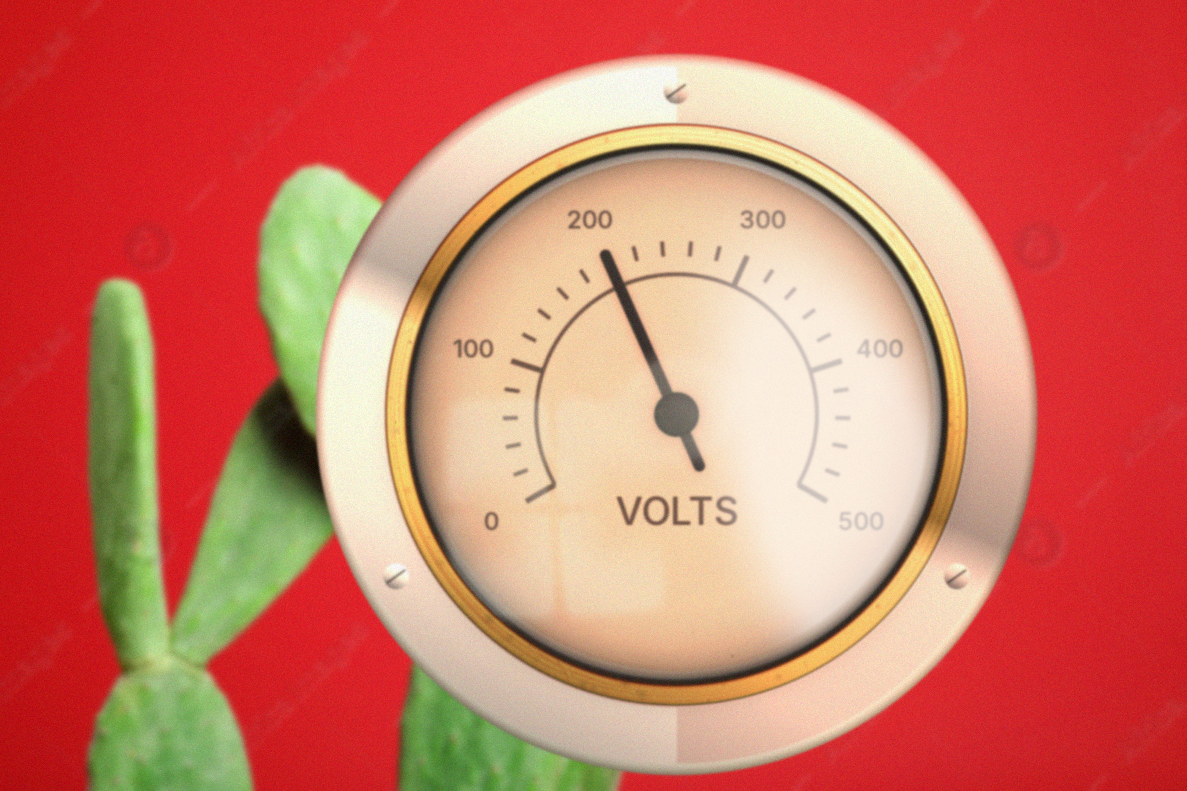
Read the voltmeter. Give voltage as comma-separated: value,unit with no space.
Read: 200,V
